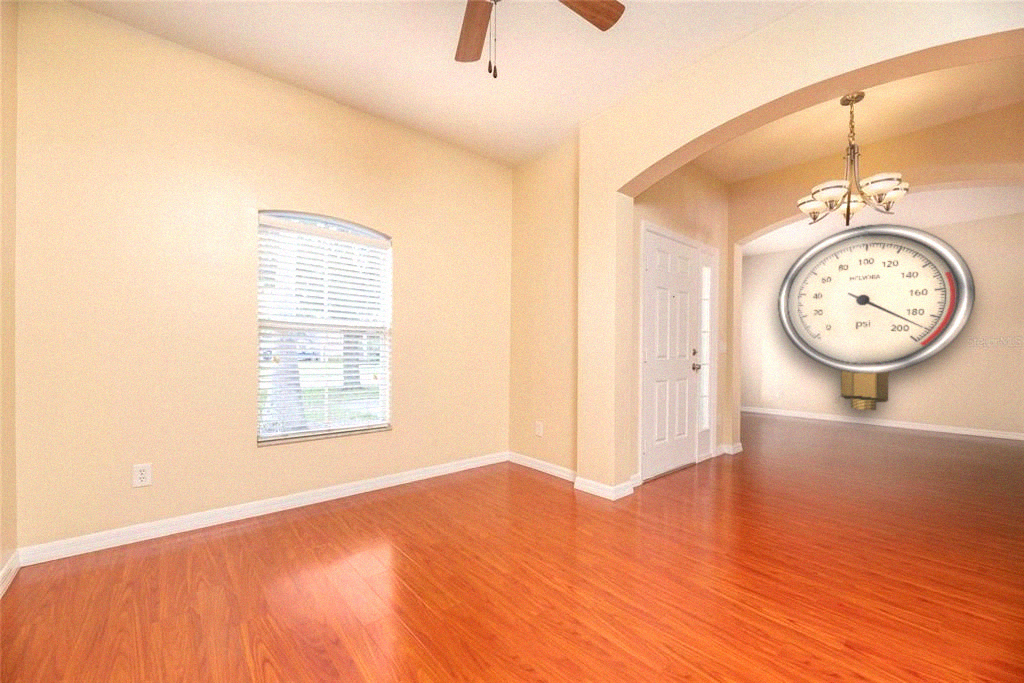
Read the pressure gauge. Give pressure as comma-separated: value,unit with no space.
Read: 190,psi
